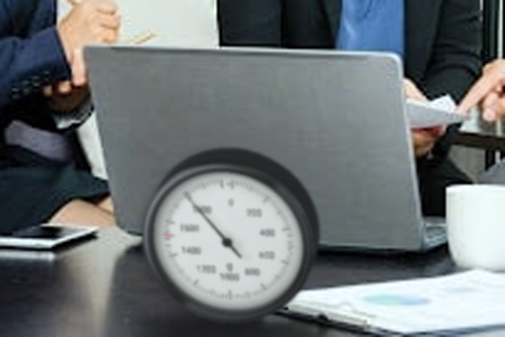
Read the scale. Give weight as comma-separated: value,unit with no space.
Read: 1800,g
